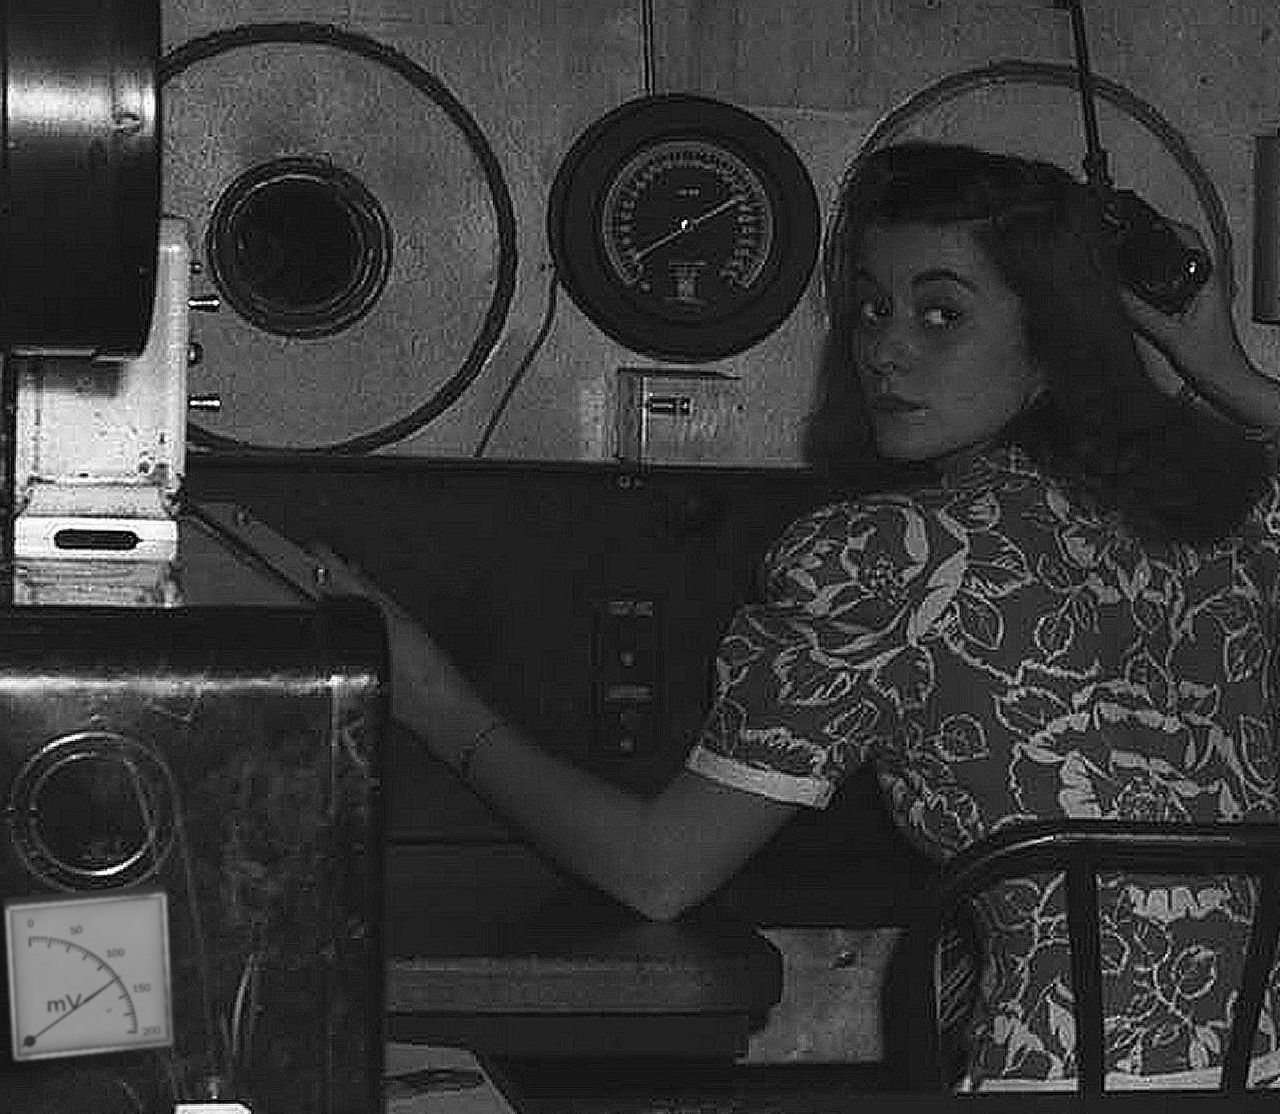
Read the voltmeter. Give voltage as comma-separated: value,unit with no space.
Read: 125,mV
